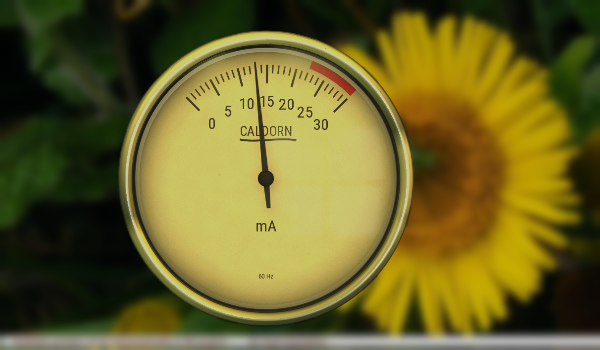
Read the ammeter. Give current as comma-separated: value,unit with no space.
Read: 13,mA
